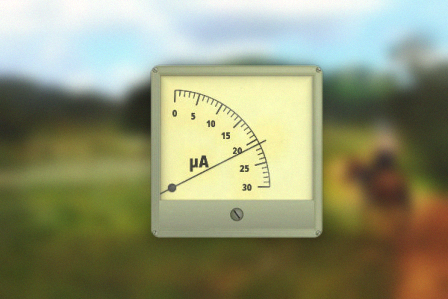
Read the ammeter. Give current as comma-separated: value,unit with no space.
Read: 21,µA
